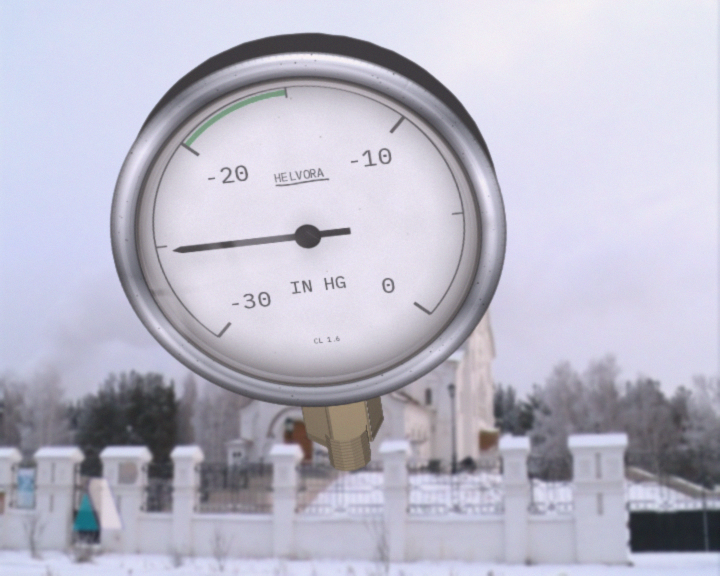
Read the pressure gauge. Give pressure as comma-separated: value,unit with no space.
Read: -25,inHg
